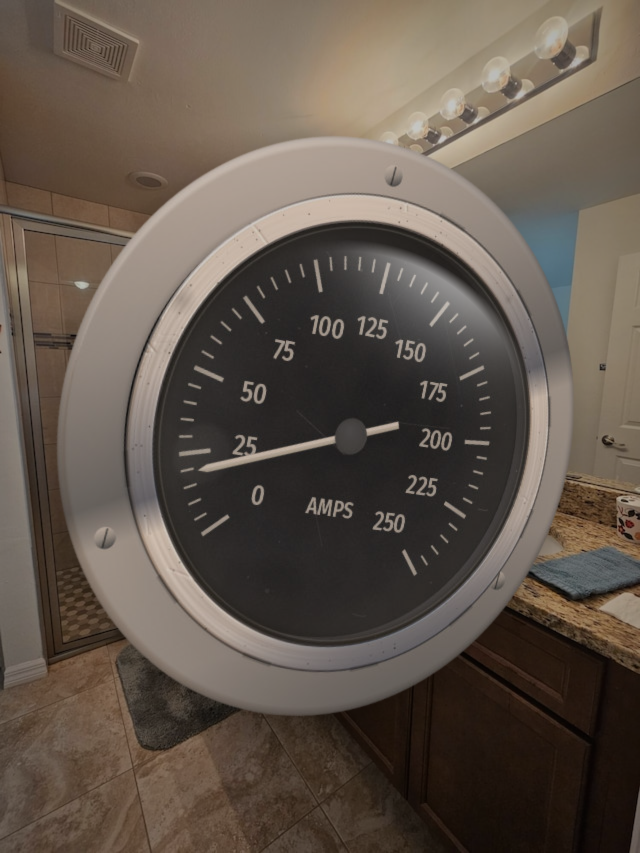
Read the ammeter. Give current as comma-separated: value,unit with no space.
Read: 20,A
